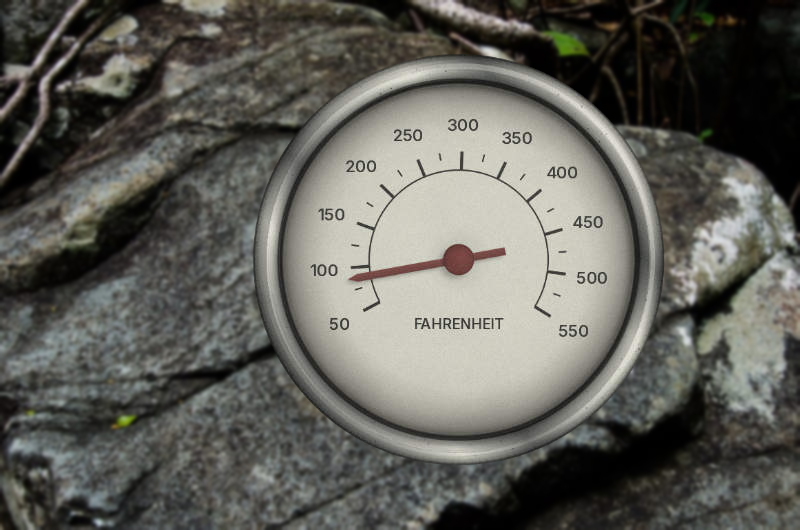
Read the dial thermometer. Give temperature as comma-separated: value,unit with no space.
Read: 87.5,°F
